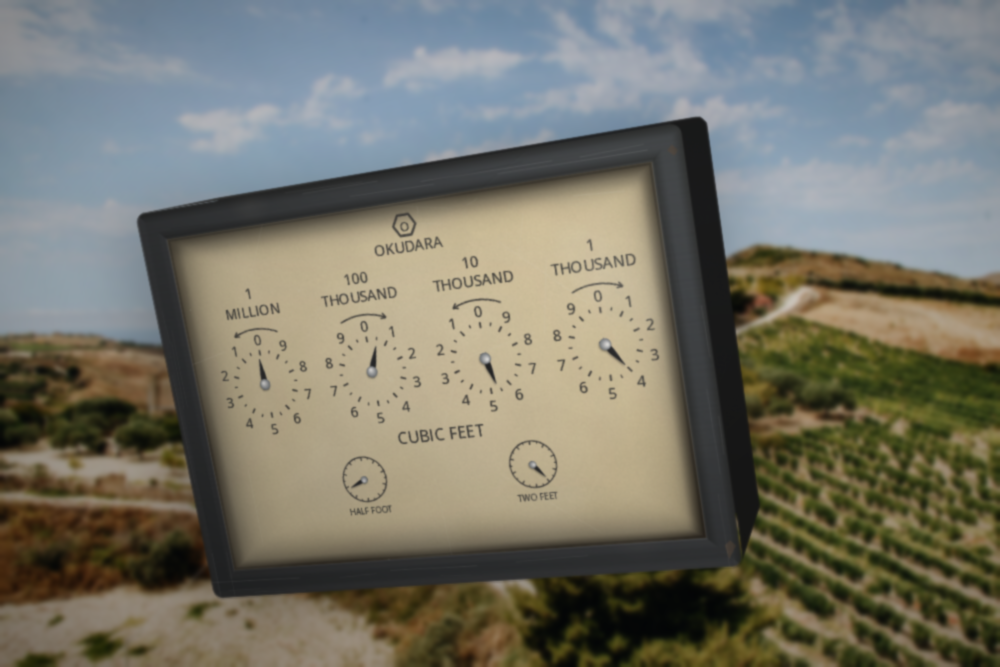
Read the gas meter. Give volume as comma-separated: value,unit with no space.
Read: 5400,ft³
